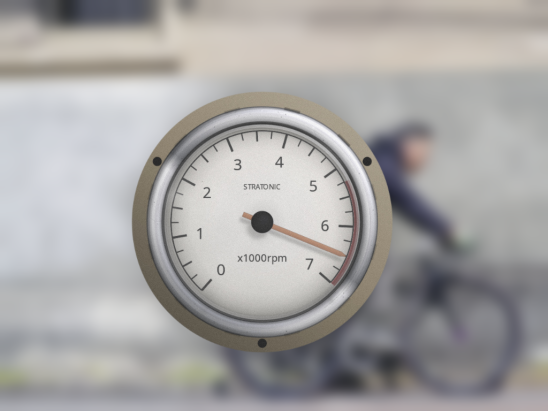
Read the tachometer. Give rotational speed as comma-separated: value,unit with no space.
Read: 6500,rpm
